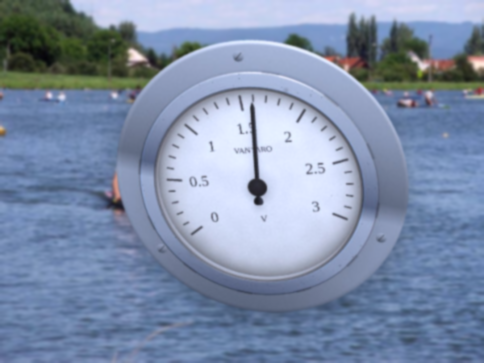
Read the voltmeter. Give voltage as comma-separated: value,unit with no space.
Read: 1.6,V
